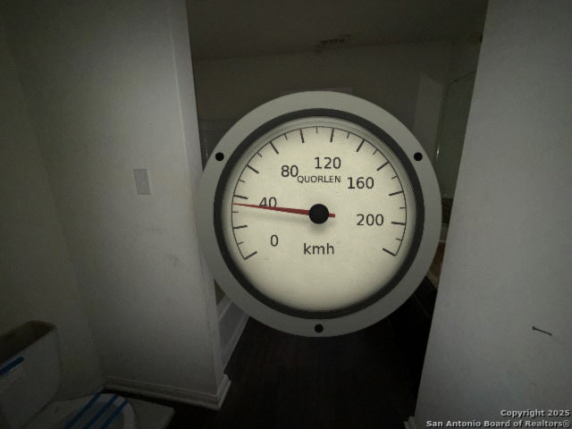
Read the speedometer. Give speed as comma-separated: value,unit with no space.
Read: 35,km/h
